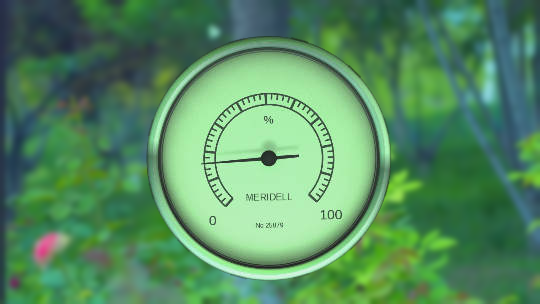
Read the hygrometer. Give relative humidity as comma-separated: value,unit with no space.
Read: 16,%
